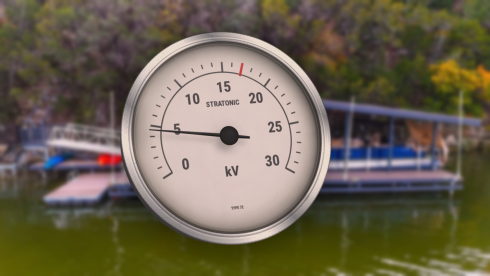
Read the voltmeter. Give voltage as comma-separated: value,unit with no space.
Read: 4.5,kV
